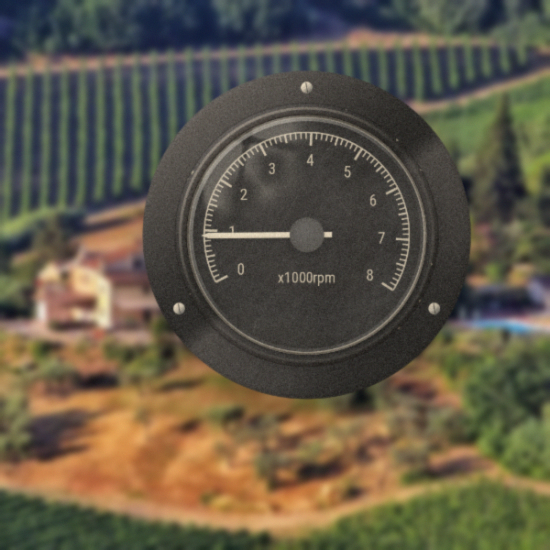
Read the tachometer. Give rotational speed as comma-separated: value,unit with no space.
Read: 900,rpm
